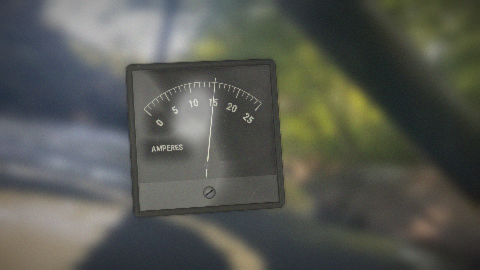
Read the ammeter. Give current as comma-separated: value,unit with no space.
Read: 15,A
